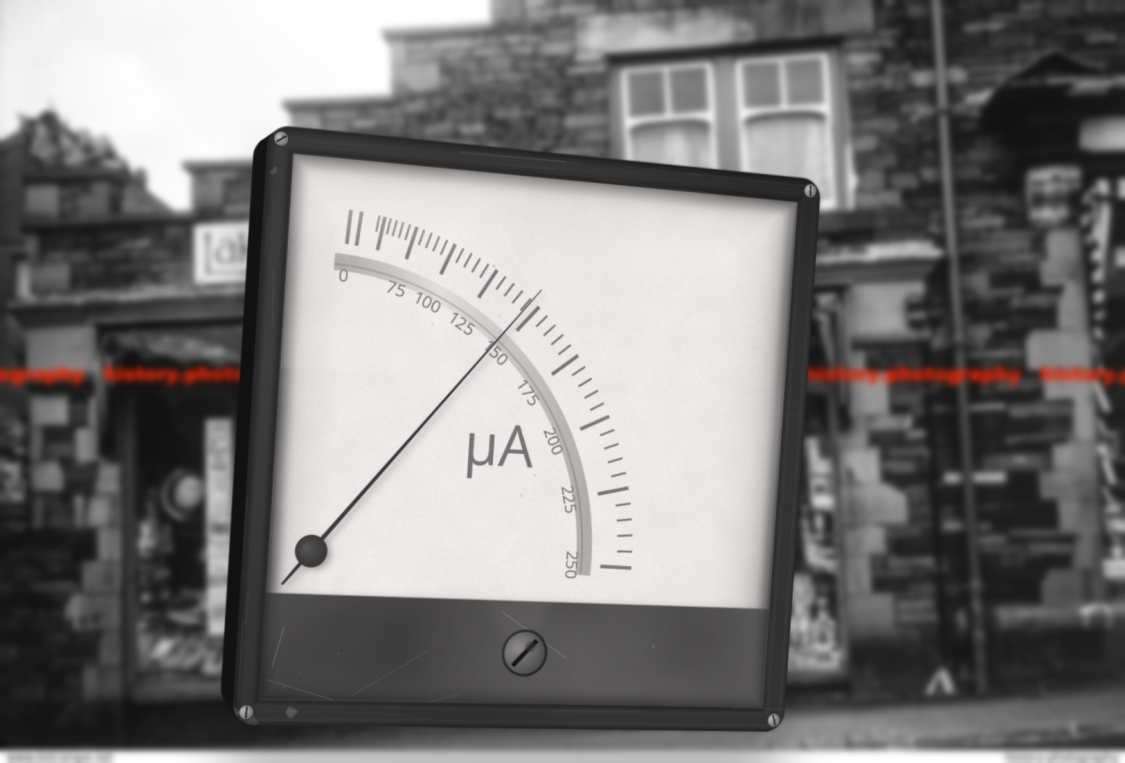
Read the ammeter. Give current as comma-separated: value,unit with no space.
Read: 145,µA
